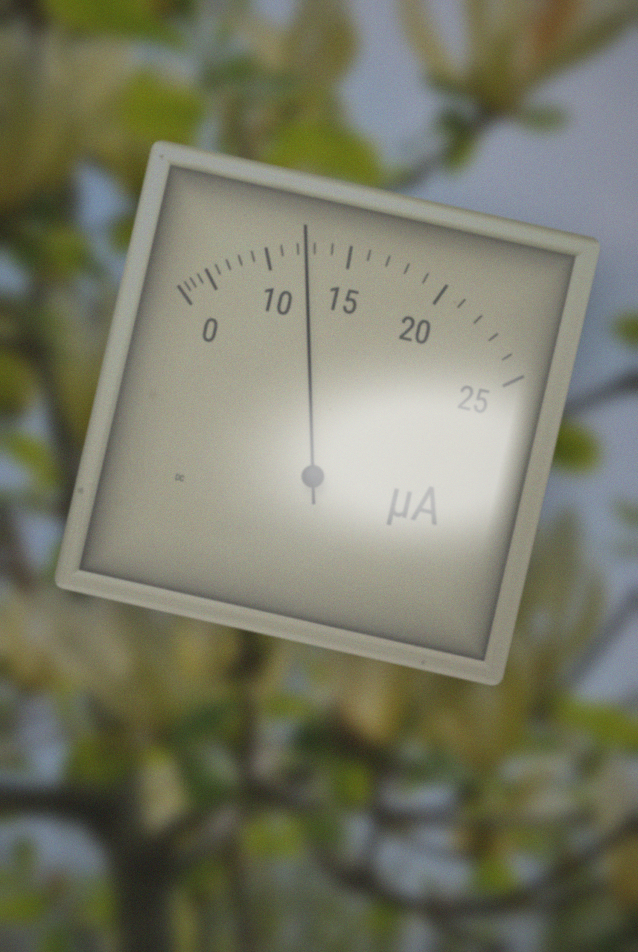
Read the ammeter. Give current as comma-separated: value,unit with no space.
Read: 12.5,µA
